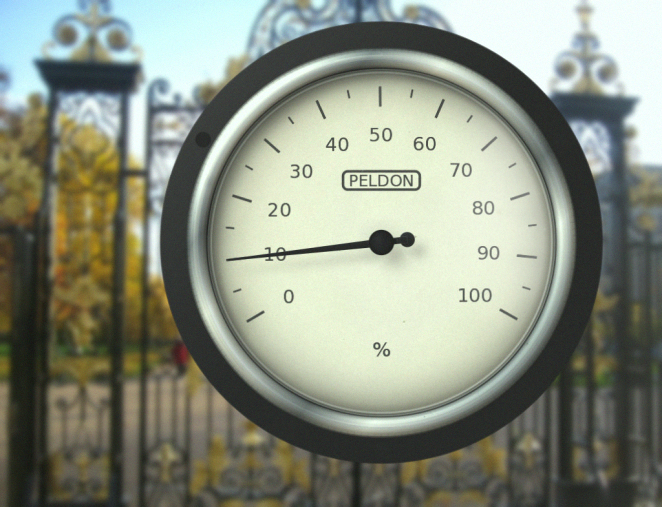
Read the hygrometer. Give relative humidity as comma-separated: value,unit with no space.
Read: 10,%
